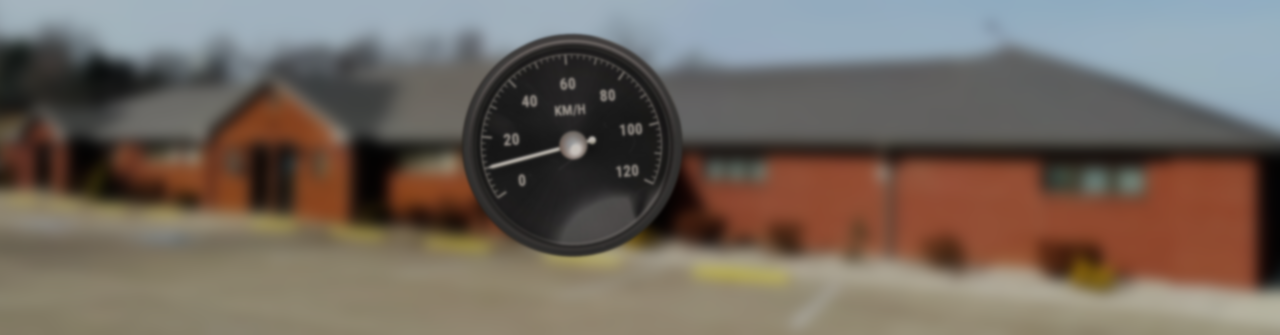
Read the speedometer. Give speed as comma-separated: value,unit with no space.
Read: 10,km/h
